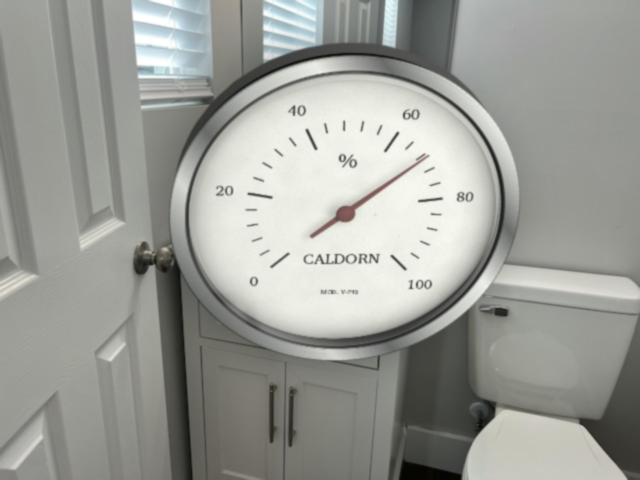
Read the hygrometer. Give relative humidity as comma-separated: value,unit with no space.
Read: 68,%
